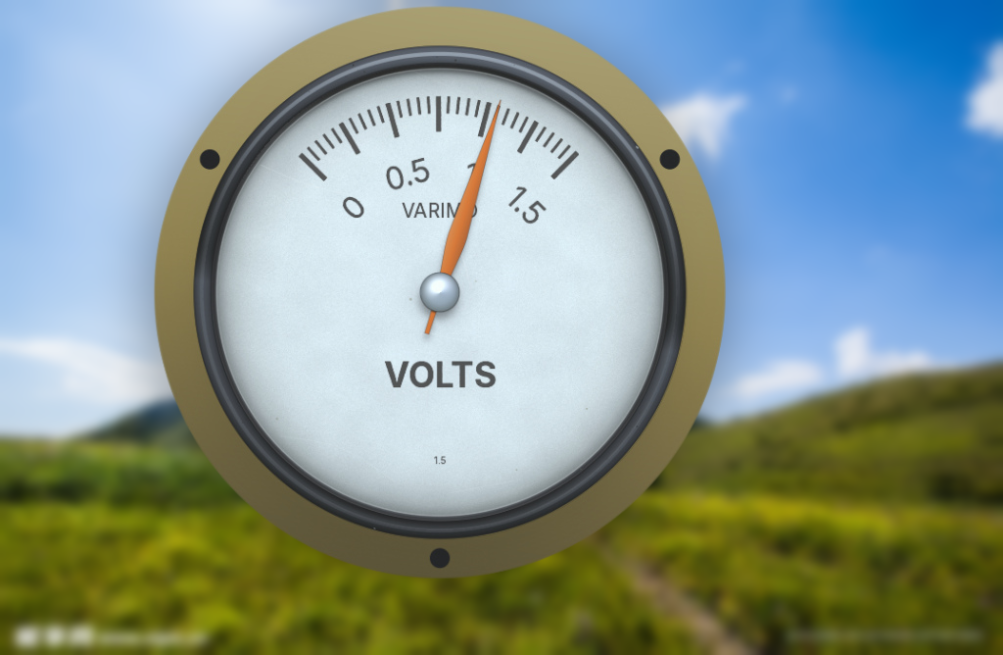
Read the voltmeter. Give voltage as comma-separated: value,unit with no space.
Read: 1.05,V
